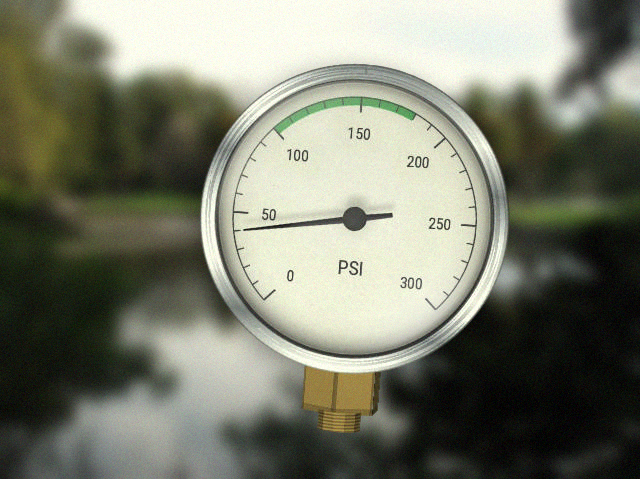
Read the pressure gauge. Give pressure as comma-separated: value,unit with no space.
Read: 40,psi
